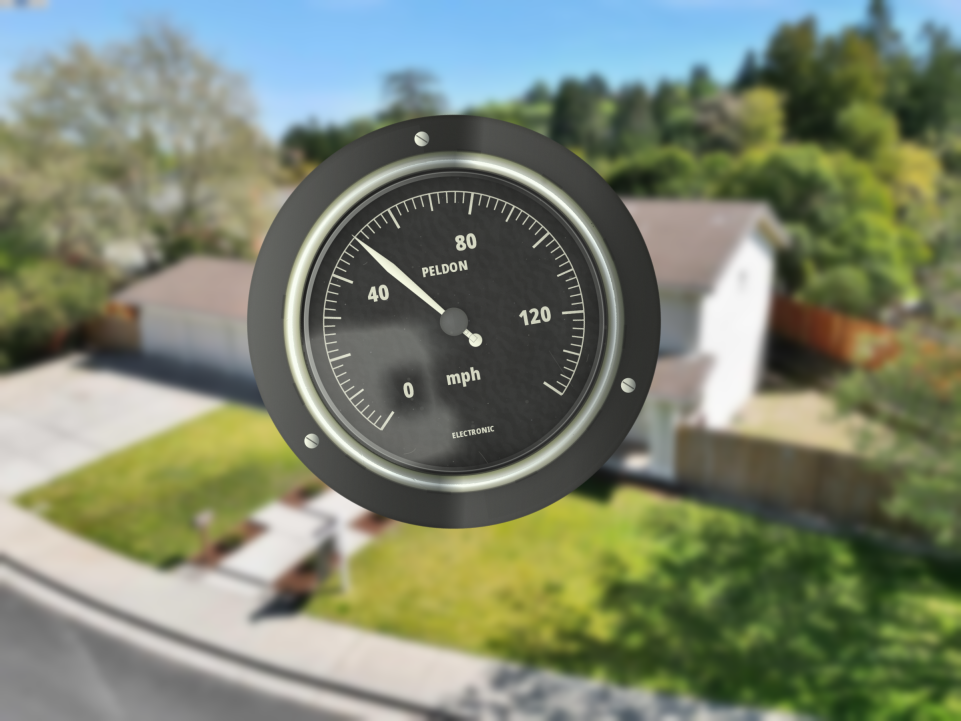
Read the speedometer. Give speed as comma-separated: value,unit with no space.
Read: 50,mph
